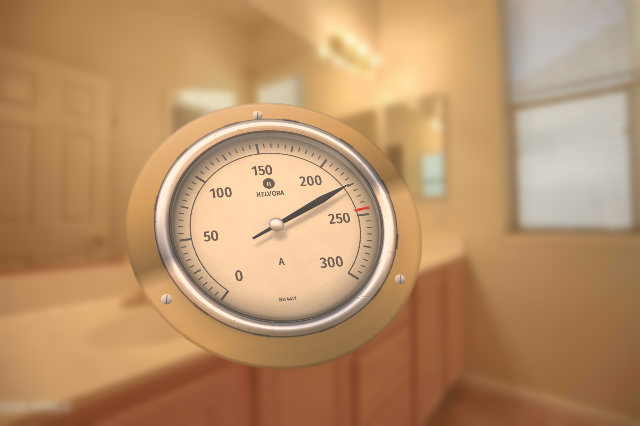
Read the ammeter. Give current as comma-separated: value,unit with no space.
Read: 225,A
